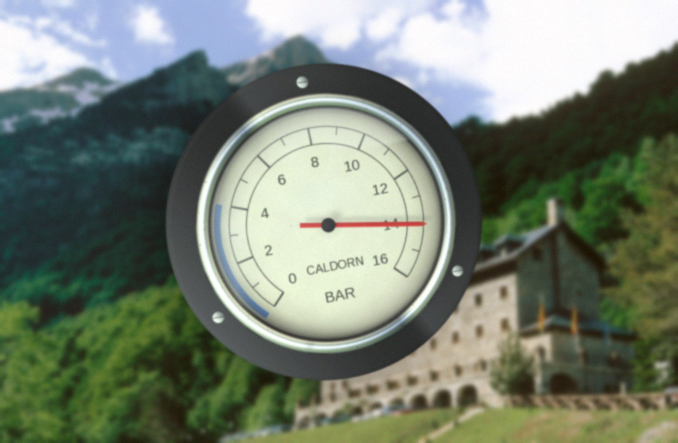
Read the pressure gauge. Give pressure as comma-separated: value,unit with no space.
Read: 14,bar
